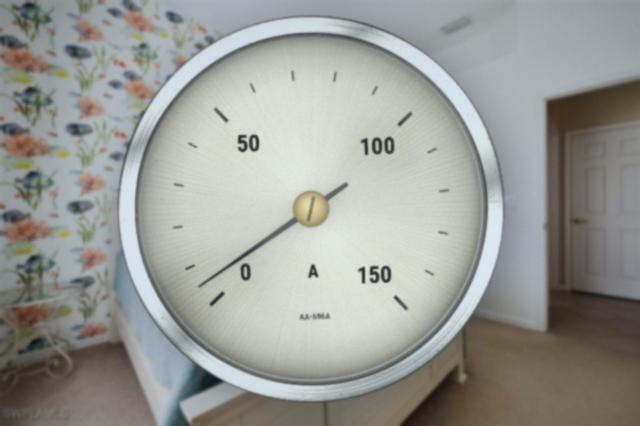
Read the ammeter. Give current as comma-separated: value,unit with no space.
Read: 5,A
